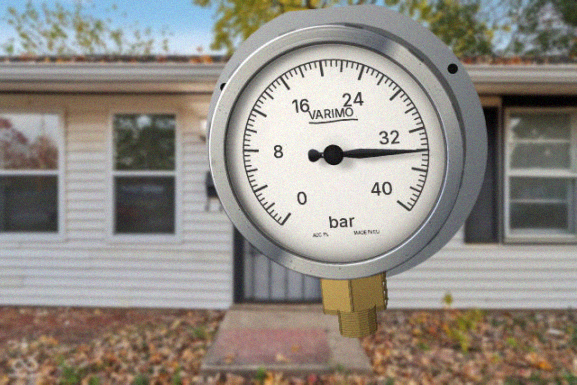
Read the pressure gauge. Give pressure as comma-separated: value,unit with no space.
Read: 34,bar
